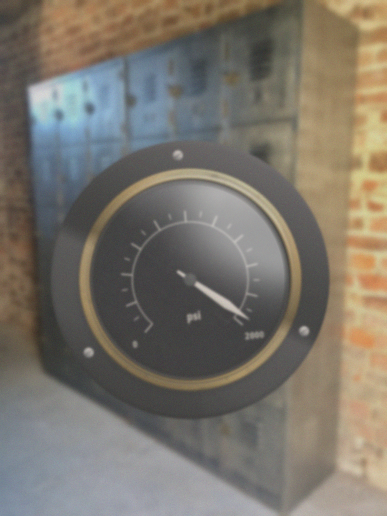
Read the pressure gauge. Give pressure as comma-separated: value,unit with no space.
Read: 1950,psi
